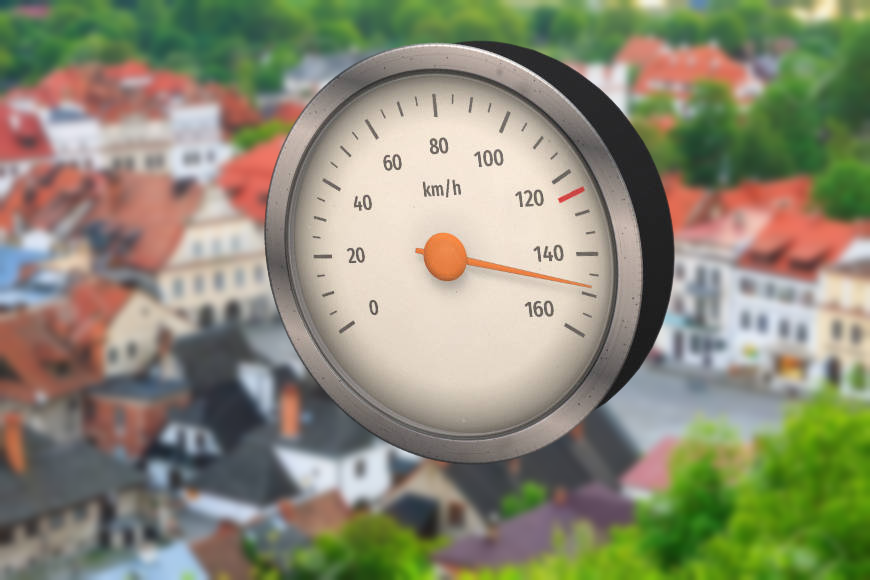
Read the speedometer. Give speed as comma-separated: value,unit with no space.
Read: 147.5,km/h
